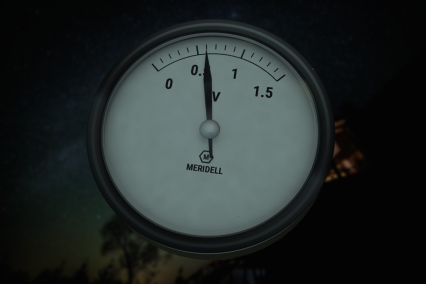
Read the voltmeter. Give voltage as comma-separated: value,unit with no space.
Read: 0.6,V
